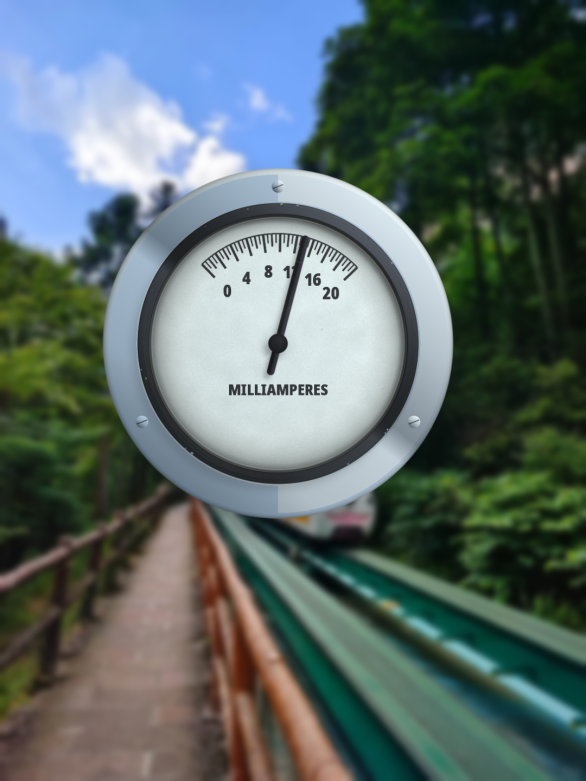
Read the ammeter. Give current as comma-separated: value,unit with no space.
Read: 13,mA
